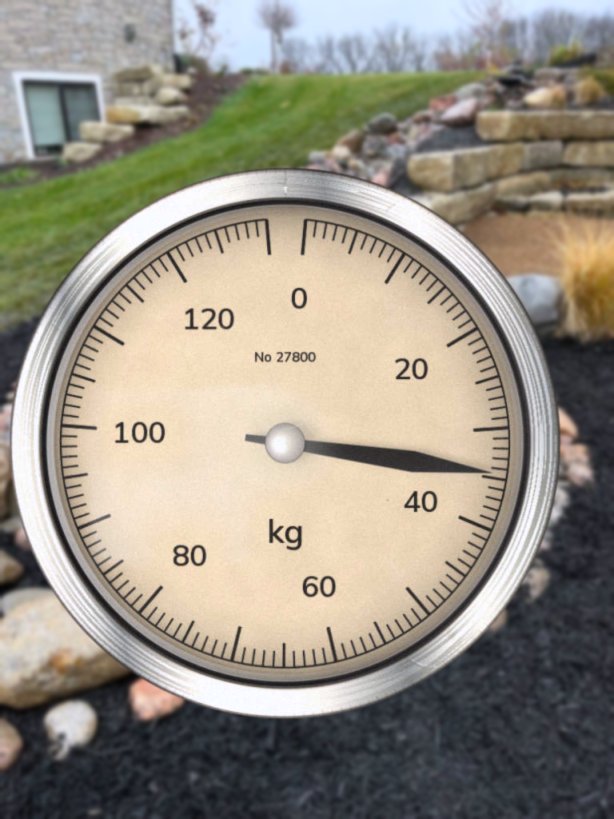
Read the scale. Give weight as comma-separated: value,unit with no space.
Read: 34.5,kg
